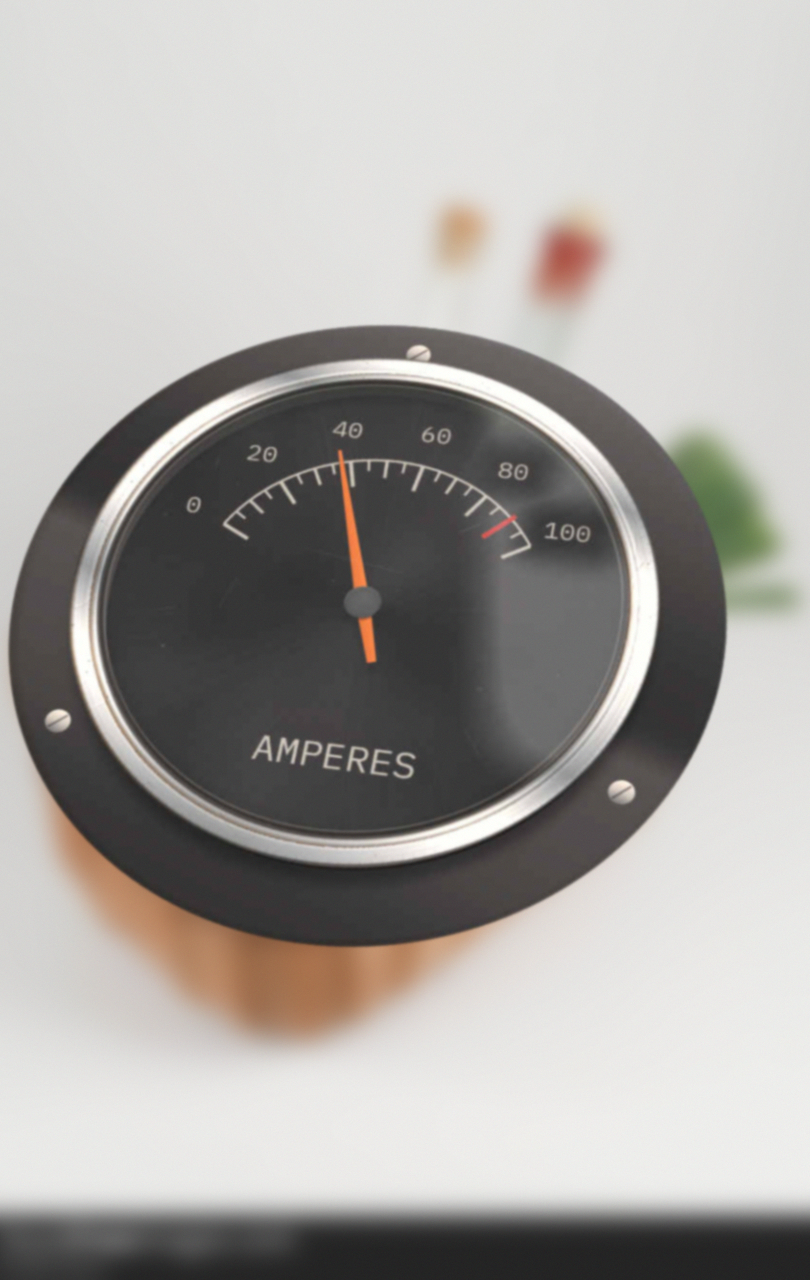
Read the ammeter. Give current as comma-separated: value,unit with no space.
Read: 37.5,A
